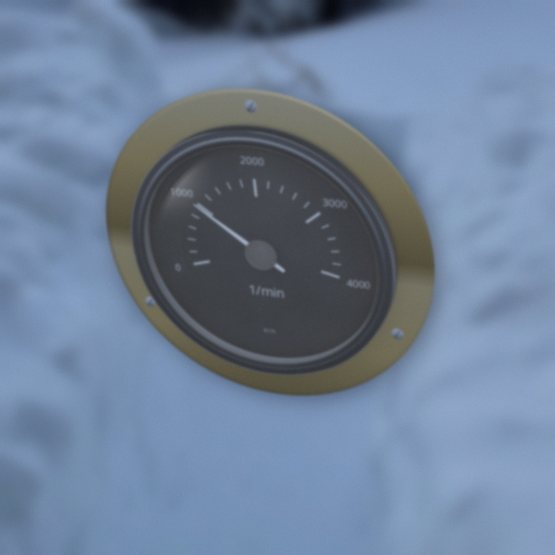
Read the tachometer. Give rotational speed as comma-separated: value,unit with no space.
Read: 1000,rpm
